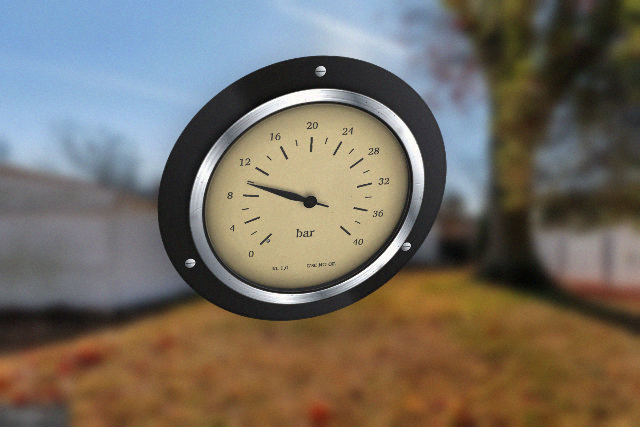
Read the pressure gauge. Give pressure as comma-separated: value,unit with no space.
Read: 10,bar
